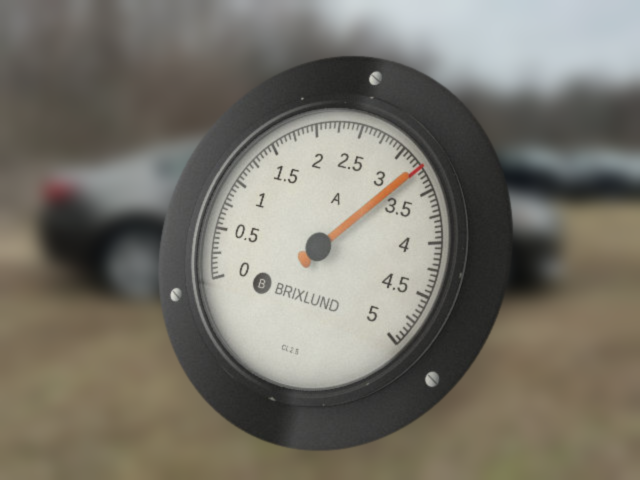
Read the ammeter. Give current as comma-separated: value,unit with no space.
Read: 3.25,A
